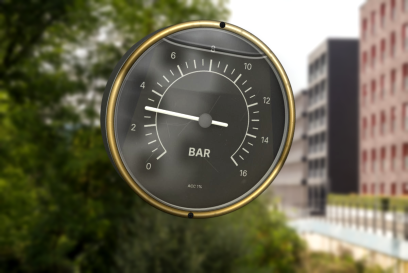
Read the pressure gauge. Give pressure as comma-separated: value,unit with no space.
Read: 3,bar
